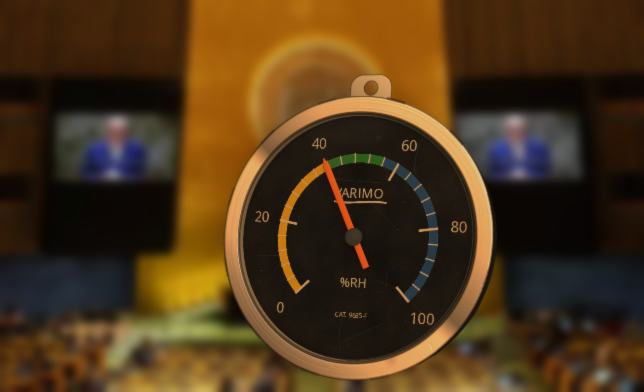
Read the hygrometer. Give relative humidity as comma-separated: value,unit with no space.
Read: 40,%
